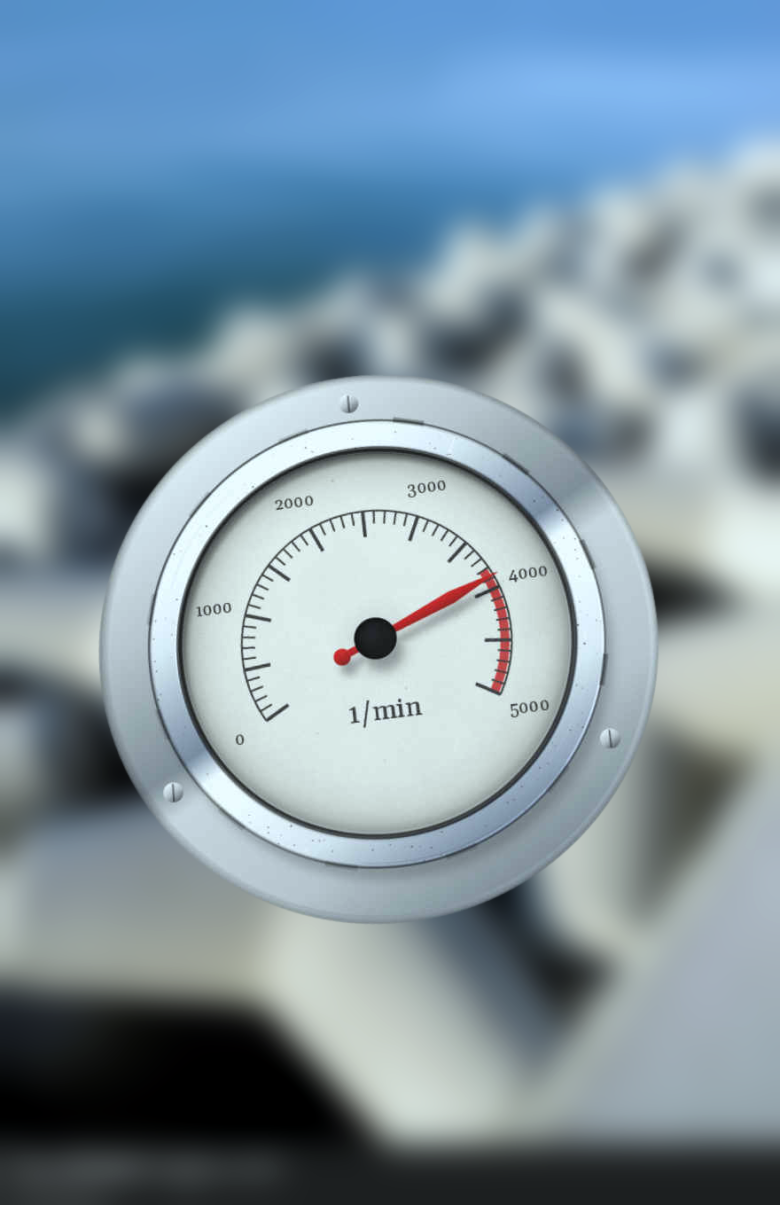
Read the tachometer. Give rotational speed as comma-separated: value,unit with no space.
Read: 3900,rpm
